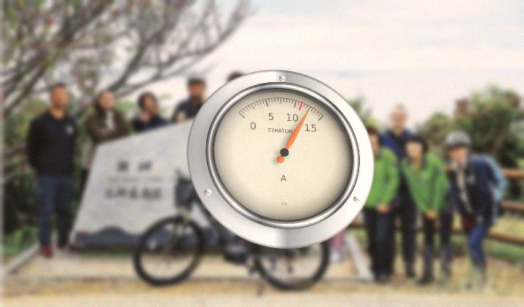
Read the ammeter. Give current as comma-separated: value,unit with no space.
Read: 12.5,A
